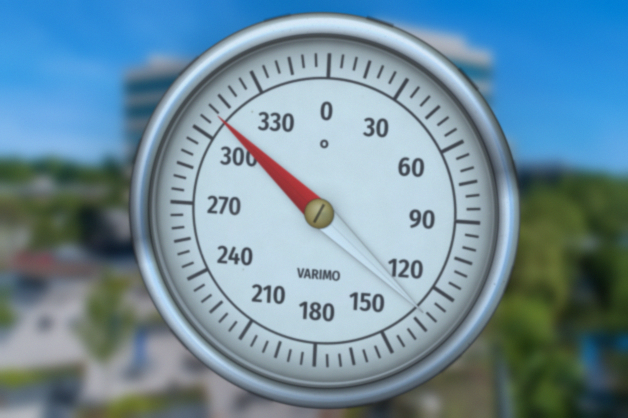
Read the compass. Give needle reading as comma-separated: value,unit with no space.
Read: 310,°
